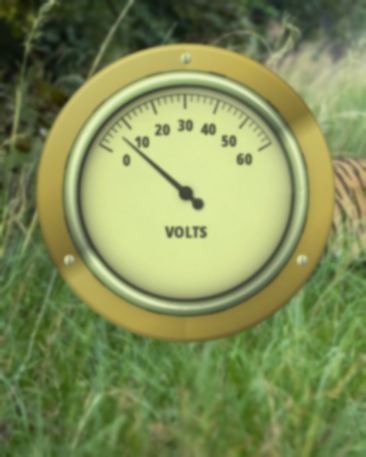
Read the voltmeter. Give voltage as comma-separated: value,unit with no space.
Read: 6,V
